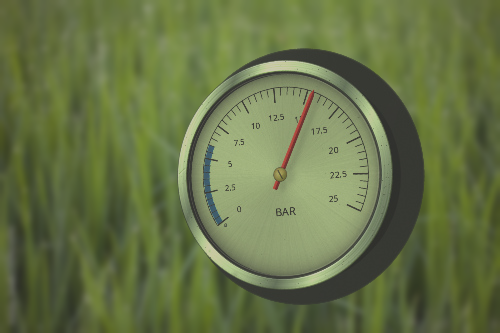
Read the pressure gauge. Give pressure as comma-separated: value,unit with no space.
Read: 15.5,bar
